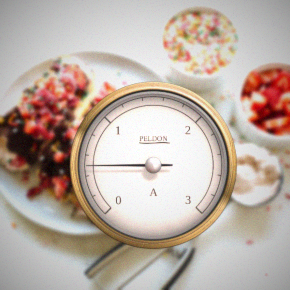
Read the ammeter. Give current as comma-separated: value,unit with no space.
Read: 0.5,A
